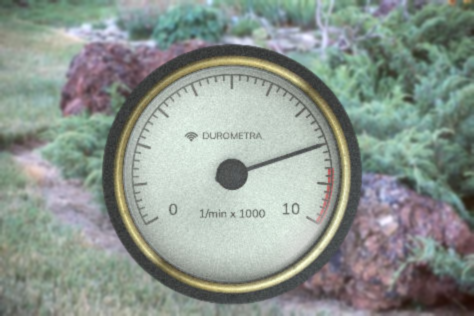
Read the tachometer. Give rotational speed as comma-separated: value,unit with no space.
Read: 8000,rpm
